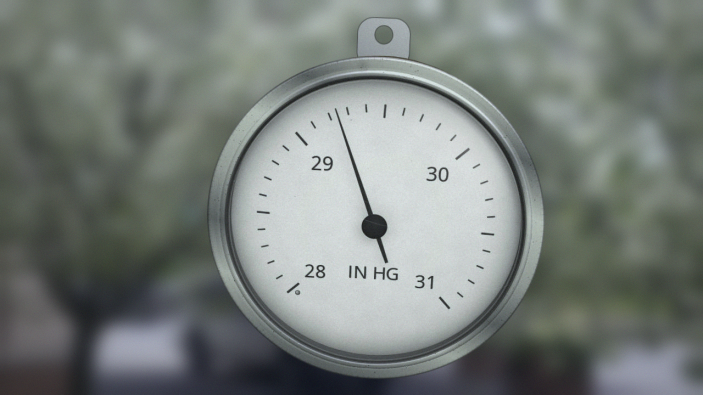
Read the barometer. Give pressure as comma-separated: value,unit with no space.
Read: 29.25,inHg
